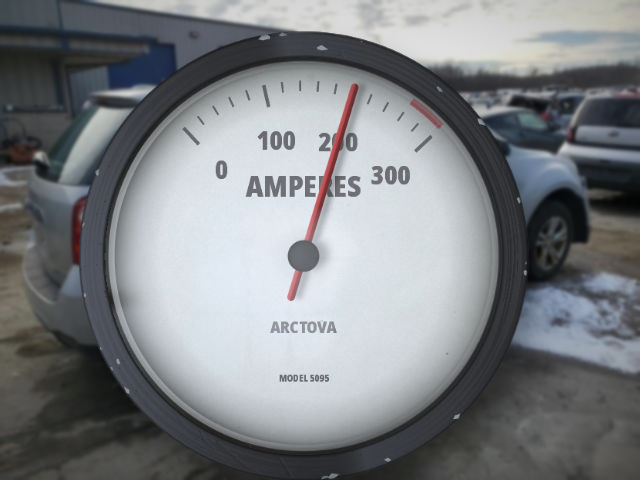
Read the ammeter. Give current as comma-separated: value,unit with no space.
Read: 200,A
